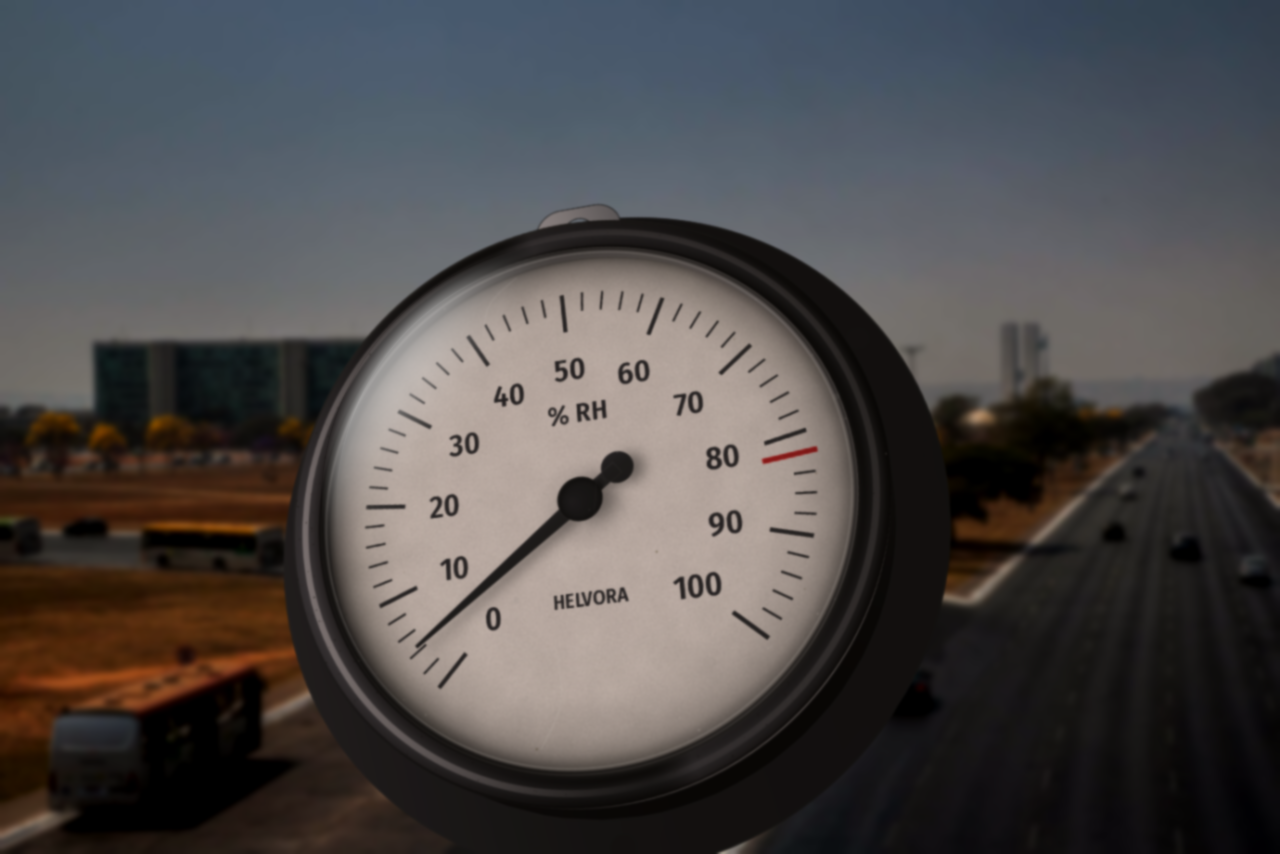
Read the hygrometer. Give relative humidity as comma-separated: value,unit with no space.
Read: 4,%
